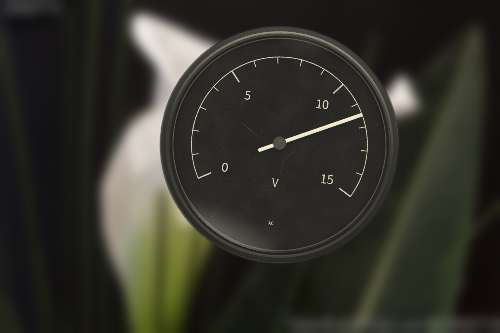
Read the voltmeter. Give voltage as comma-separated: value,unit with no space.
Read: 11.5,V
